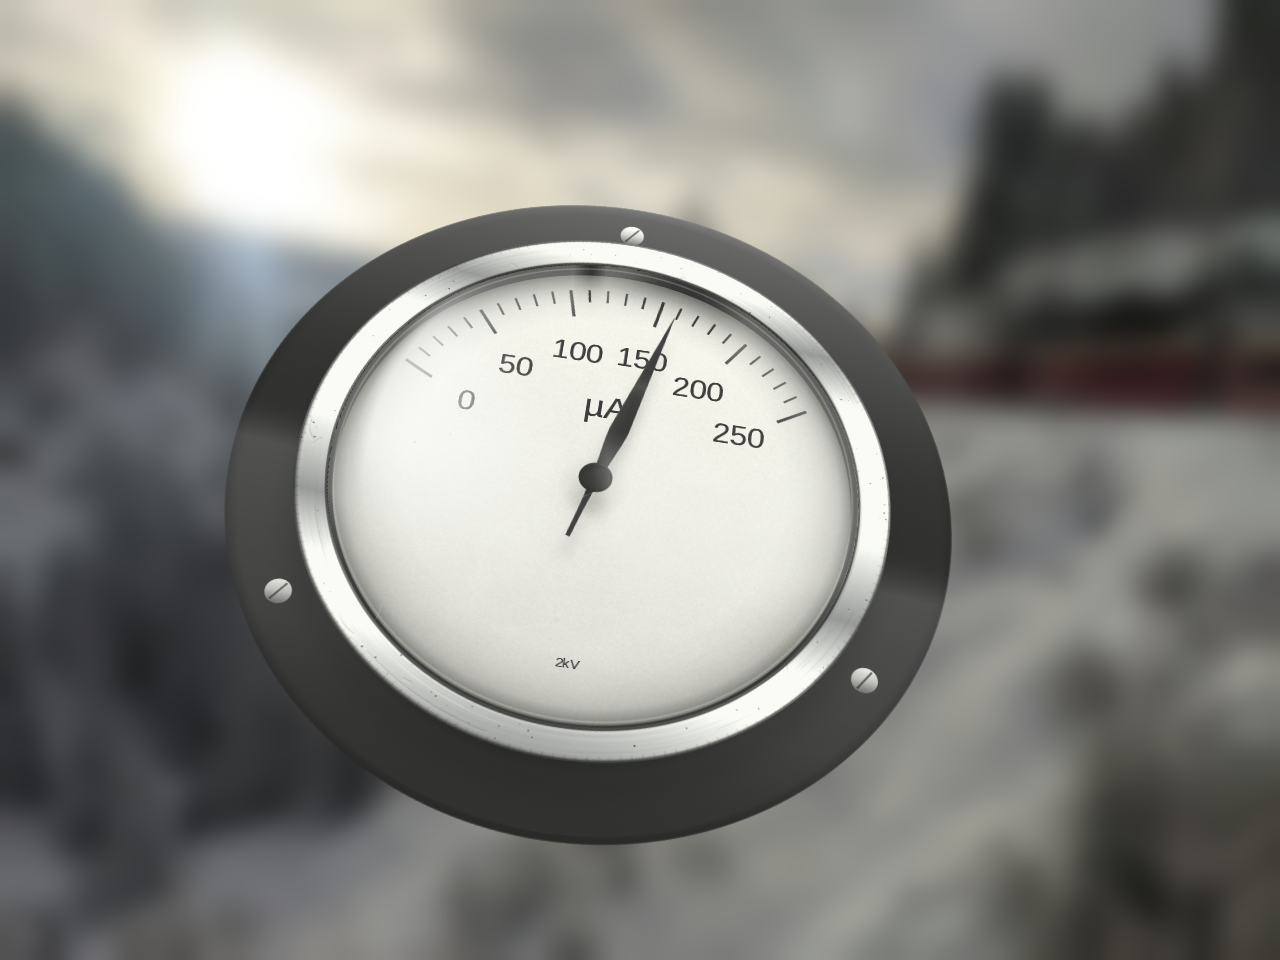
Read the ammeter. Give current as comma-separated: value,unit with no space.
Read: 160,µA
